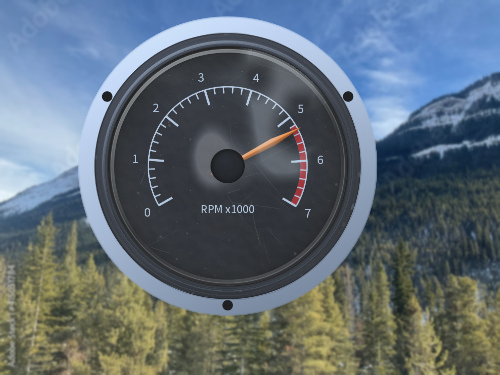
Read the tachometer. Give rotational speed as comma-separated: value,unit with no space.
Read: 5300,rpm
